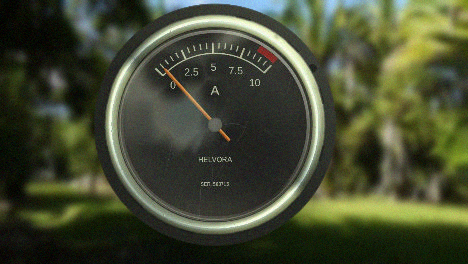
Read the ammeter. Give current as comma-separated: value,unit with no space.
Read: 0.5,A
